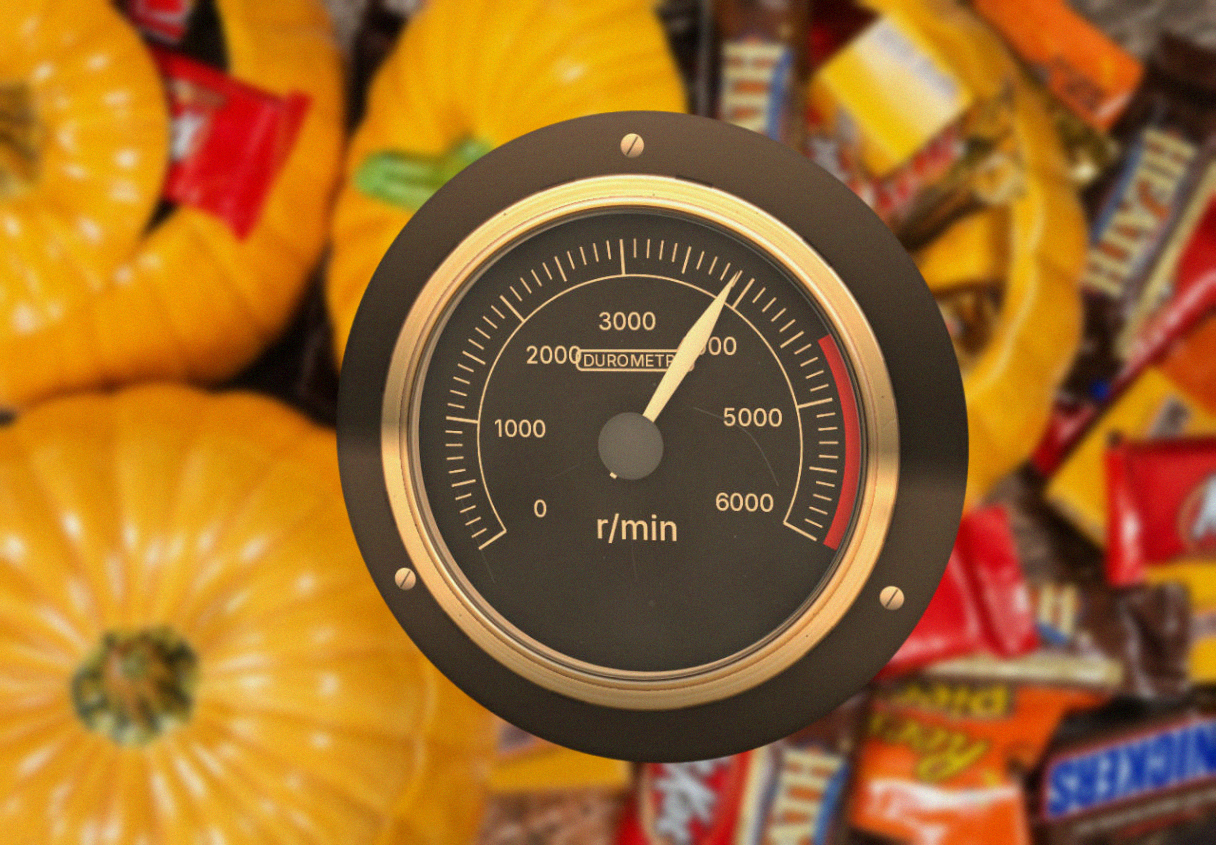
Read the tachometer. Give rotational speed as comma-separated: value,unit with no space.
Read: 3900,rpm
